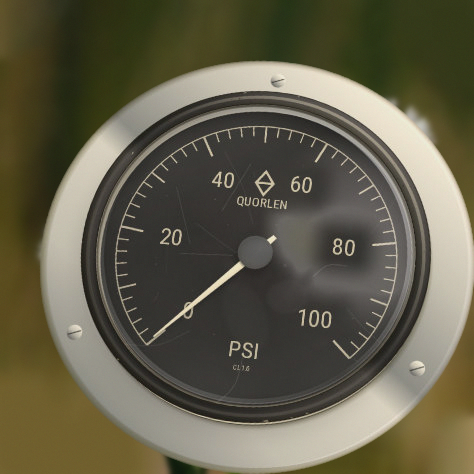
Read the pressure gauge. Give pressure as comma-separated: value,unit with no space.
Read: 0,psi
